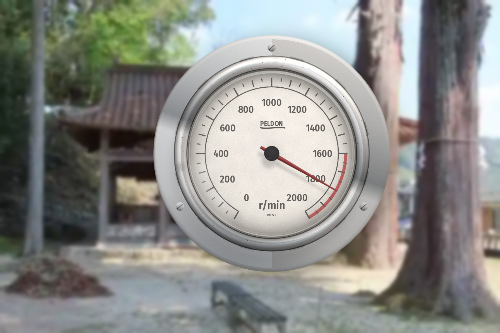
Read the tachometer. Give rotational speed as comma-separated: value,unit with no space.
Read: 1800,rpm
